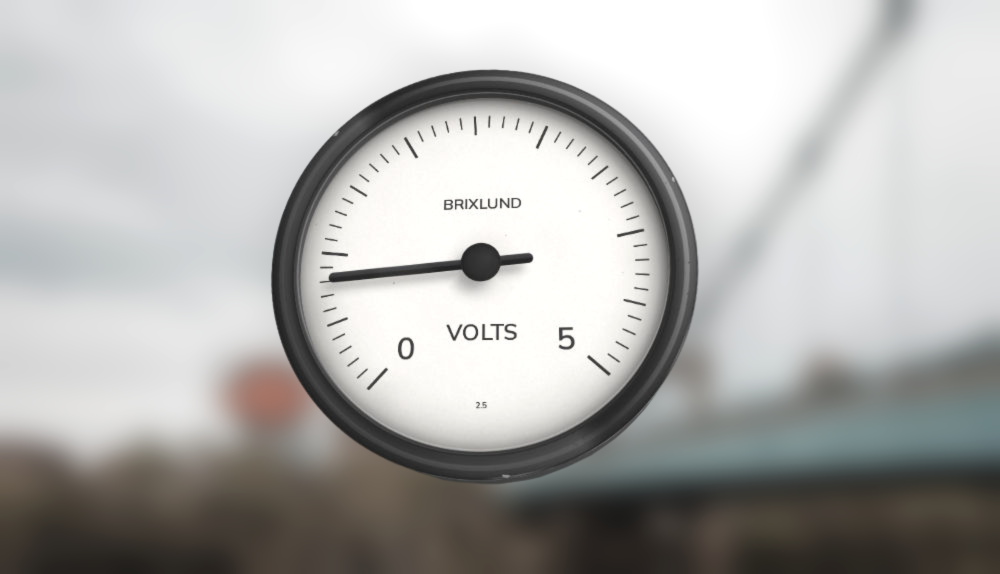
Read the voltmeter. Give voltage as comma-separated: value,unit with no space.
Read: 0.8,V
